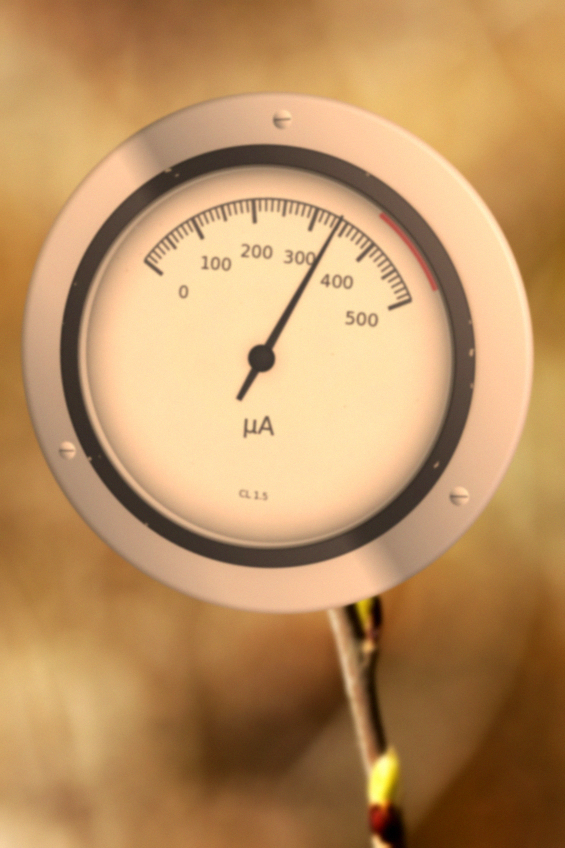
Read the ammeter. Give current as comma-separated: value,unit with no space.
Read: 340,µA
